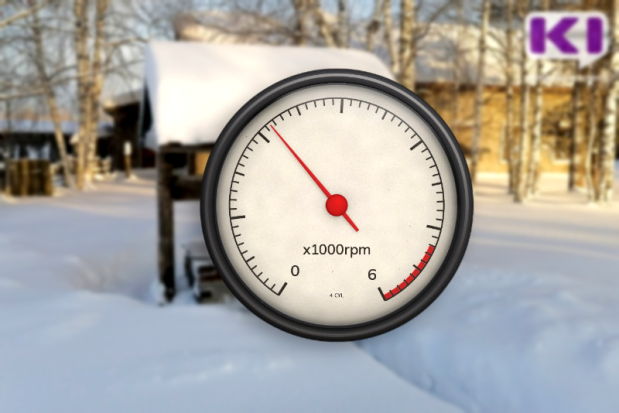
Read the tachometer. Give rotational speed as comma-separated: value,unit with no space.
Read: 2150,rpm
